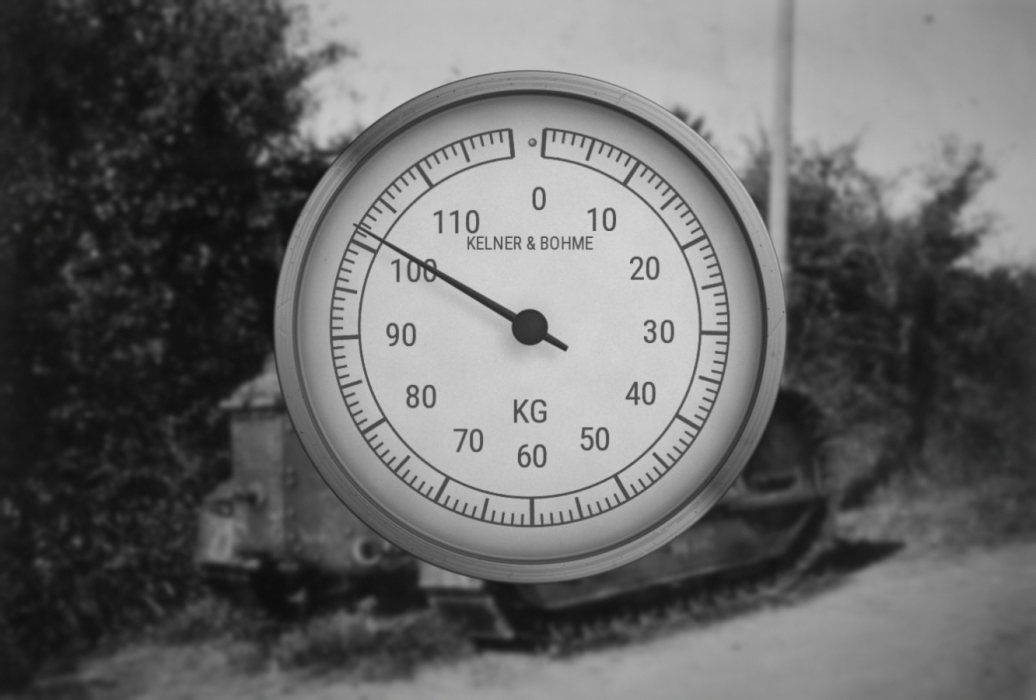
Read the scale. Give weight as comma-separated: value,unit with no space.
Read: 101.5,kg
